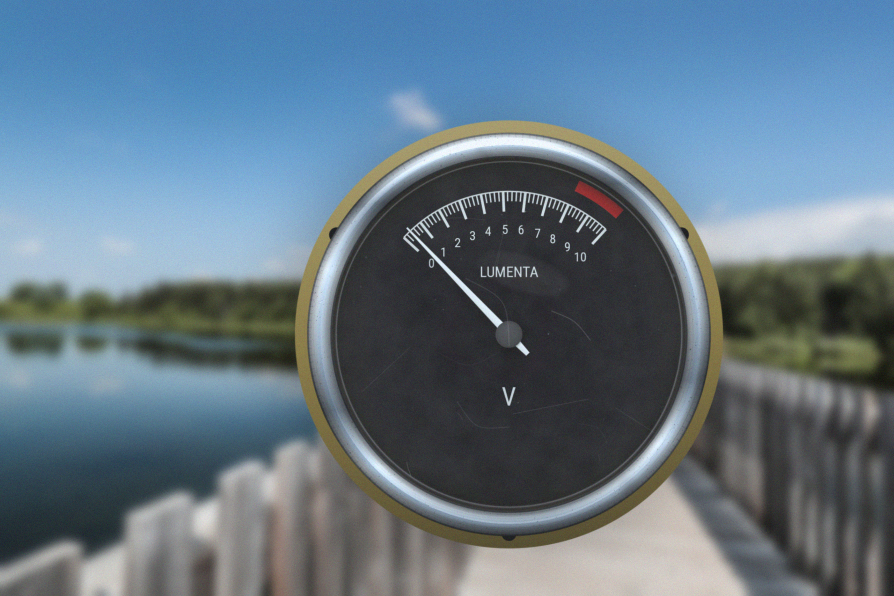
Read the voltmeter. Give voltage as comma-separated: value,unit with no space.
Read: 0.4,V
